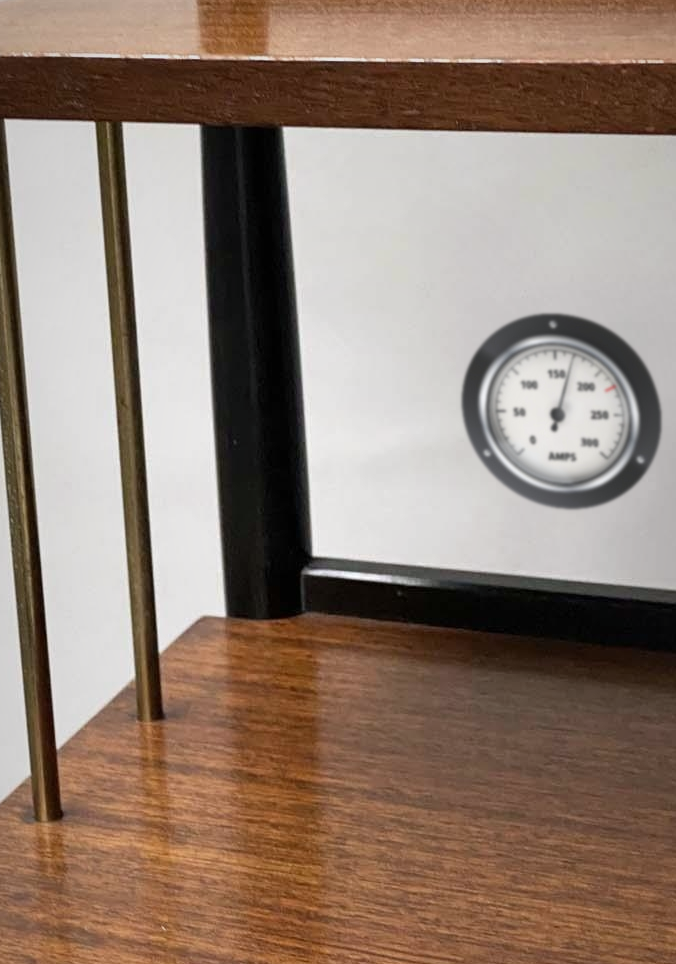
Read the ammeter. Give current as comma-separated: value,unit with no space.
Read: 170,A
